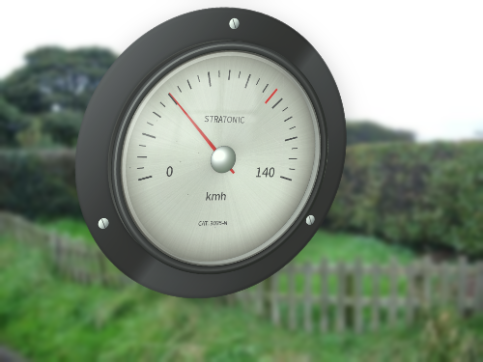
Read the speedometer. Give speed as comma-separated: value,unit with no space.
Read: 40,km/h
